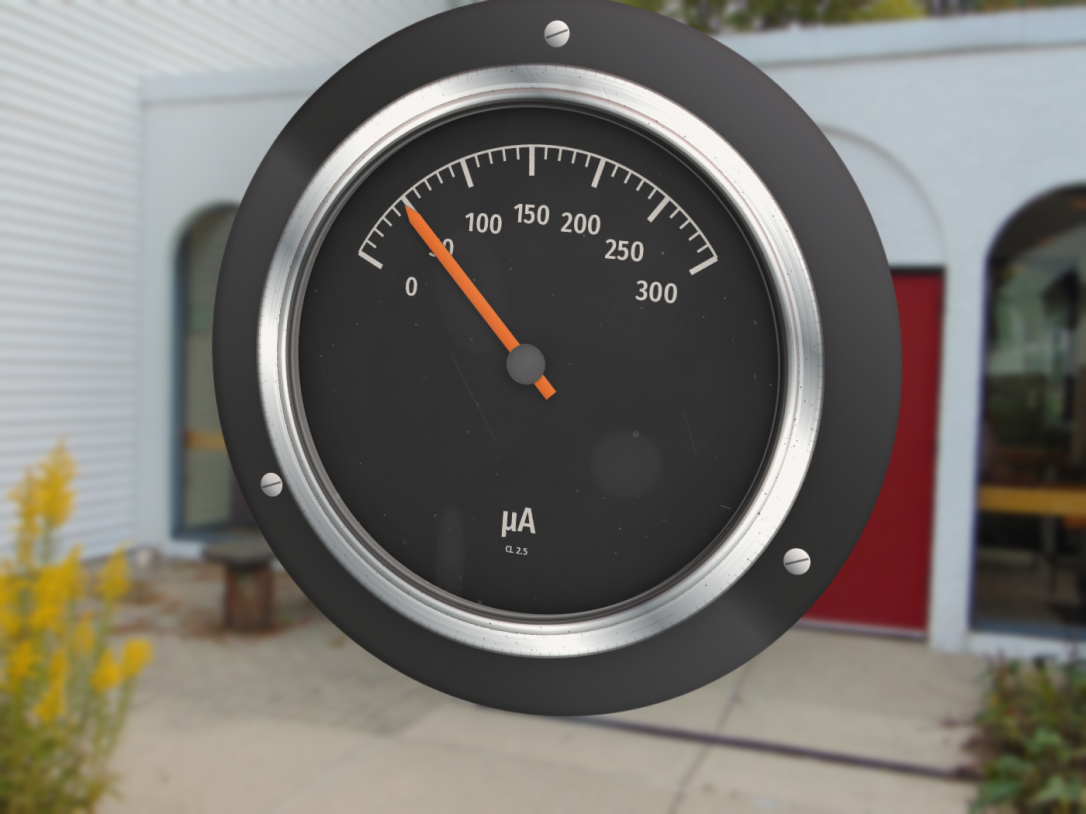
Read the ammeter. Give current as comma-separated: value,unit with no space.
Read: 50,µA
